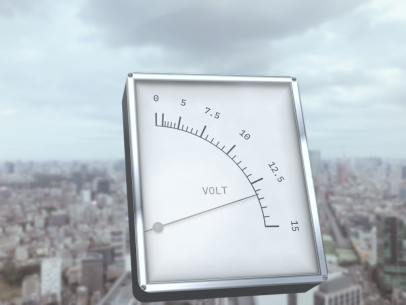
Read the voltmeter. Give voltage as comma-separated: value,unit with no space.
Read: 13.25,V
